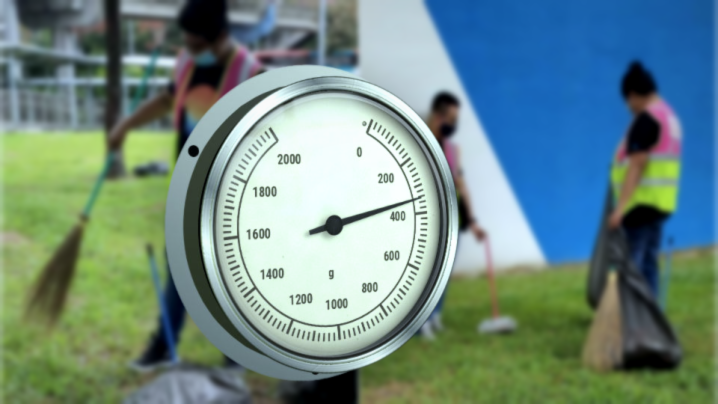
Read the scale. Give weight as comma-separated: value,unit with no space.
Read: 340,g
